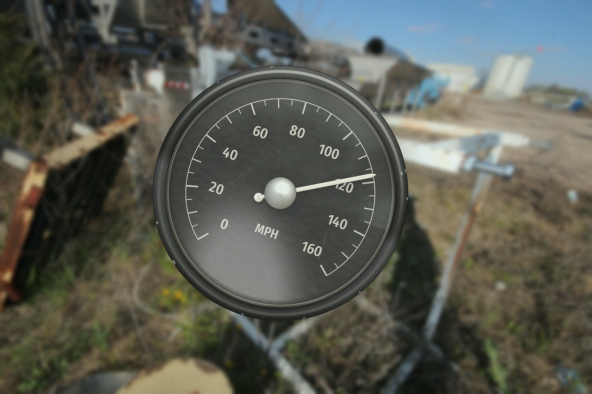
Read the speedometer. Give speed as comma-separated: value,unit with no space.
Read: 117.5,mph
